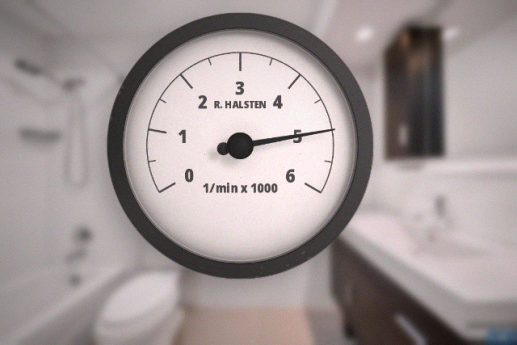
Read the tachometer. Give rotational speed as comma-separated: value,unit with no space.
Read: 5000,rpm
